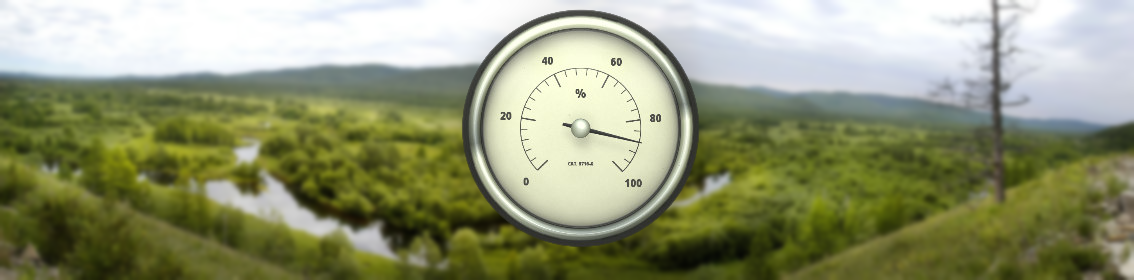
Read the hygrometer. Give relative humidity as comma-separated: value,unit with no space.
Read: 88,%
